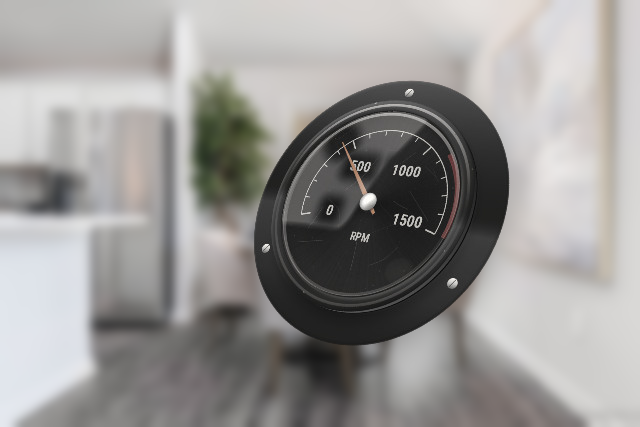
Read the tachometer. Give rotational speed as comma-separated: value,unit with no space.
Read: 450,rpm
